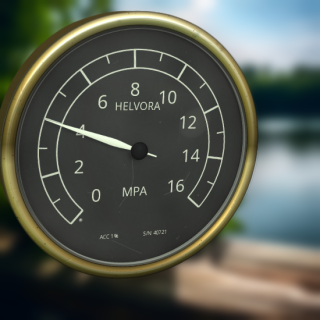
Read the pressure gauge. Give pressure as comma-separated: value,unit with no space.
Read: 4,MPa
